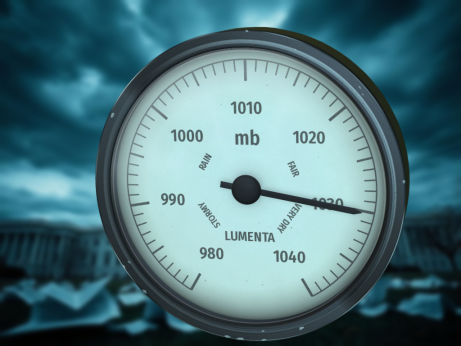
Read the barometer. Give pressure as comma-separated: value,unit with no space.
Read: 1030,mbar
